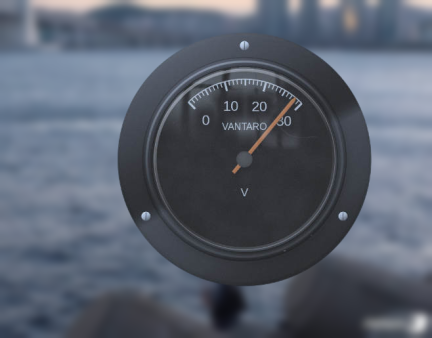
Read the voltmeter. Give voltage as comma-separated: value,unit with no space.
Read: 28,V
